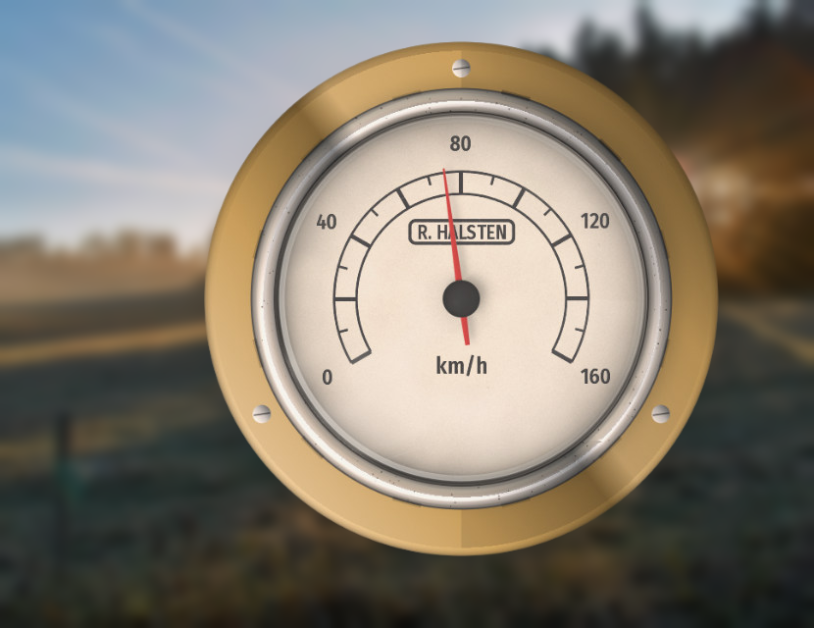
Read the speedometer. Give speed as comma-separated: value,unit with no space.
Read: 75,km/h
